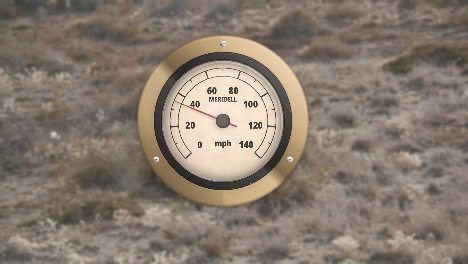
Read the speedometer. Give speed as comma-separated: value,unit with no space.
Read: 35,mph
